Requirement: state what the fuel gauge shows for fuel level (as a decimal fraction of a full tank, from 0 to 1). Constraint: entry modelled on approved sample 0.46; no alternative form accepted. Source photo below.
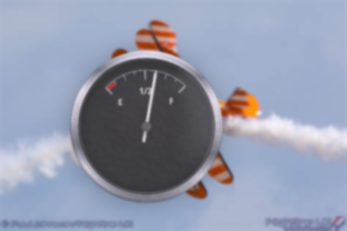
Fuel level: 0.625
